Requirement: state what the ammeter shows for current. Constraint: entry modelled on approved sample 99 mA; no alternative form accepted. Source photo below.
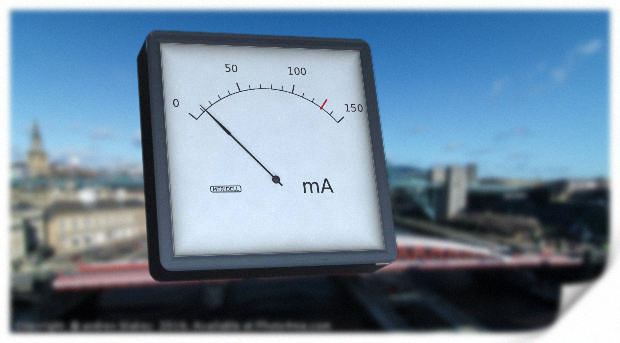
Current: 10 mA
